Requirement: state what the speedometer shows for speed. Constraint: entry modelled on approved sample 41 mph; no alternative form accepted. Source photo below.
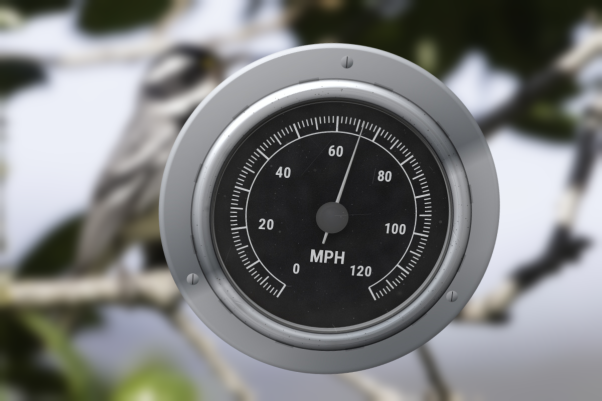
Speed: 66 mph
